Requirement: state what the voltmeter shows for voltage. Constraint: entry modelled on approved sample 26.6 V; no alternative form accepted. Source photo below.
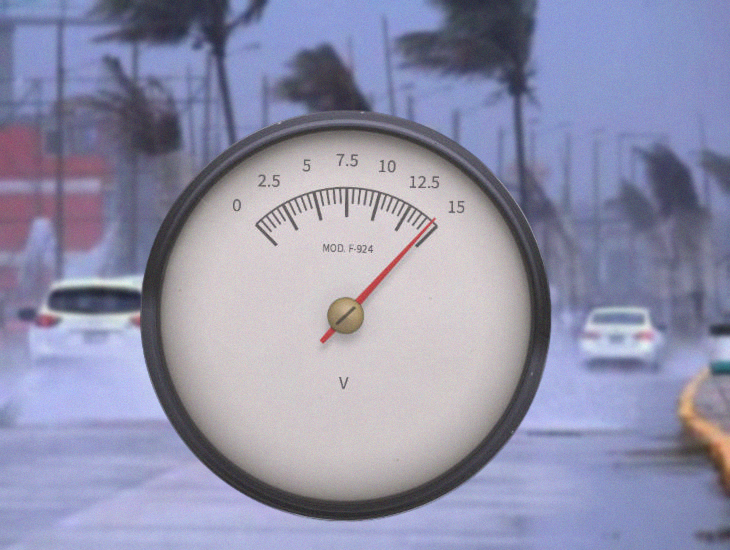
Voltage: 14.5 V
